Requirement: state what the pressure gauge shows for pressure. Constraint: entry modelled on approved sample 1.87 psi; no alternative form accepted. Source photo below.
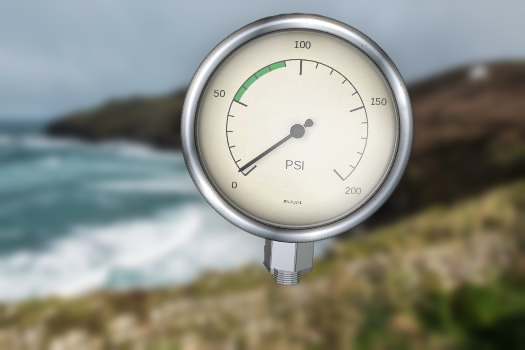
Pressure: 5 psi
